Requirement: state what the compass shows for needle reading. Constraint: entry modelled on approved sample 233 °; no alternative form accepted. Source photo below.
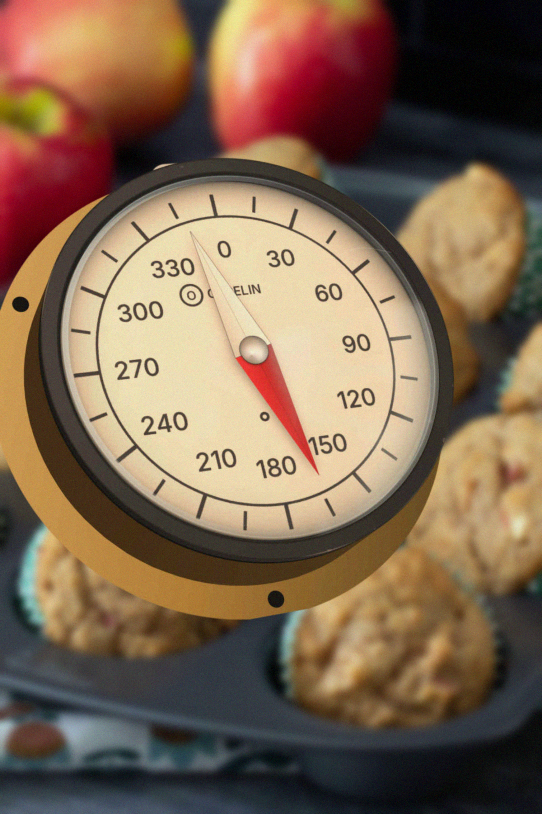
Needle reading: 165 °
